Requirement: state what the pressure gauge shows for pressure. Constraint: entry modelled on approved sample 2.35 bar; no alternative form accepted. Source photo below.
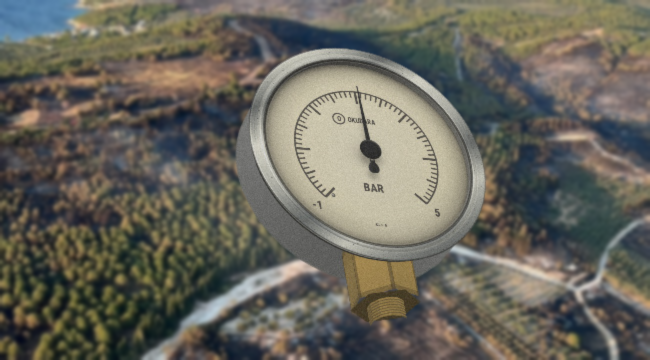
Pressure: 2 bar
